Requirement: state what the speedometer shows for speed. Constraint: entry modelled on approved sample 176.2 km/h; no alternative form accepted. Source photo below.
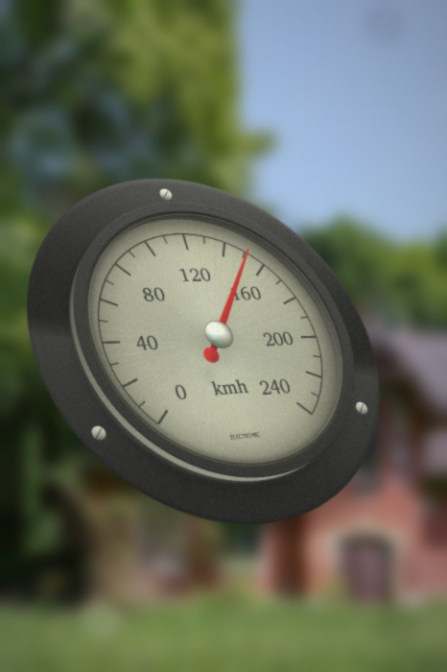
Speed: 150 km/h
